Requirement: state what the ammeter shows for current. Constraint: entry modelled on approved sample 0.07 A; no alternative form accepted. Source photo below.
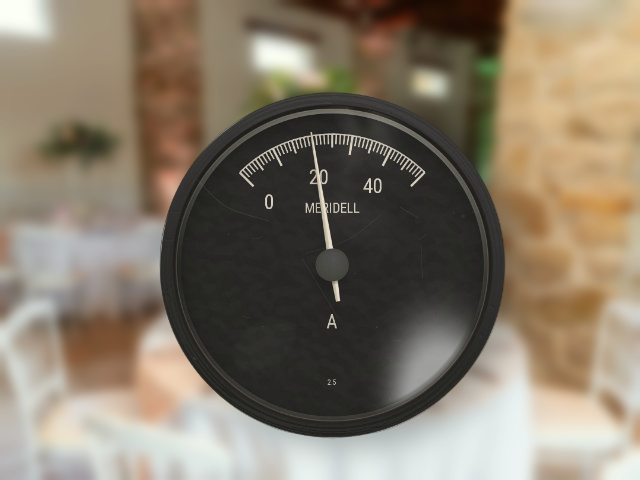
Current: 20 A
